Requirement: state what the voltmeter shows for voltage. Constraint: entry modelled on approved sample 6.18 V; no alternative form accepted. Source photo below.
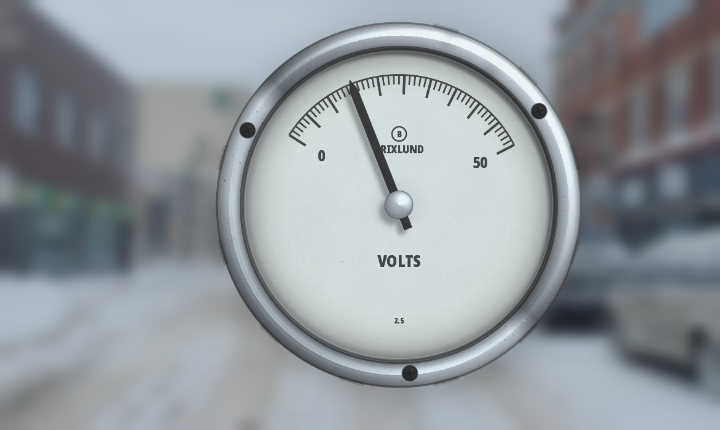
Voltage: 15 V
